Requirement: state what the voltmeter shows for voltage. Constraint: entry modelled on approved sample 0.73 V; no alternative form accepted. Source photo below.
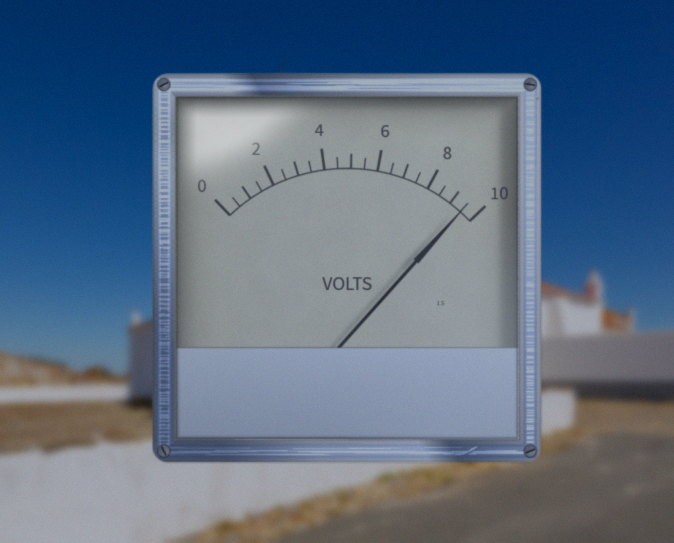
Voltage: 9.5 V
